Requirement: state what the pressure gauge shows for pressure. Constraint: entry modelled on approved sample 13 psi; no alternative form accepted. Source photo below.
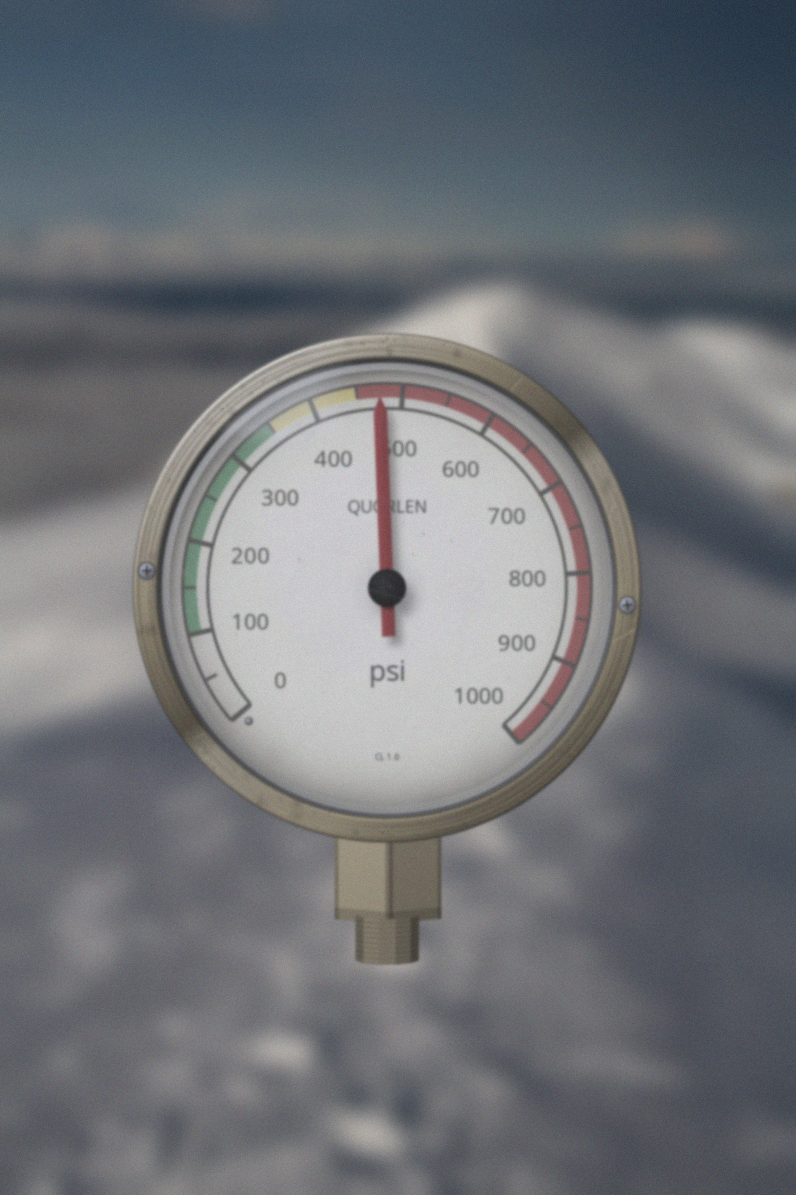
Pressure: 475 psi
